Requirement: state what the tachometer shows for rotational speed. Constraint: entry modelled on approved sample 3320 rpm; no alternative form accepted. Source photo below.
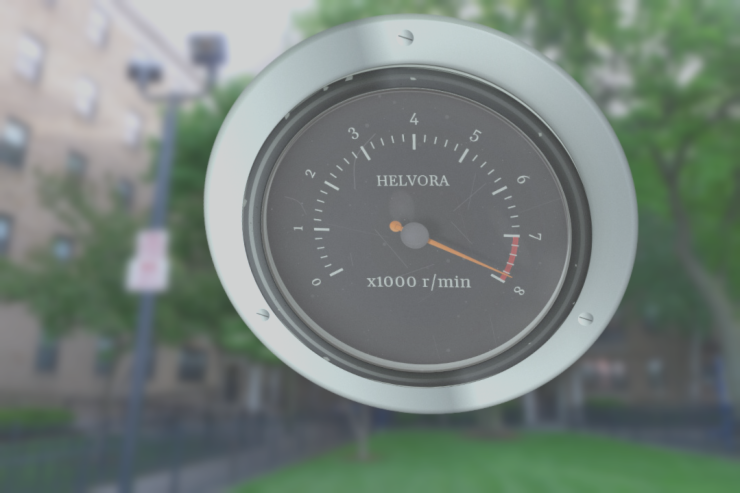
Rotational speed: 7800 rpm
